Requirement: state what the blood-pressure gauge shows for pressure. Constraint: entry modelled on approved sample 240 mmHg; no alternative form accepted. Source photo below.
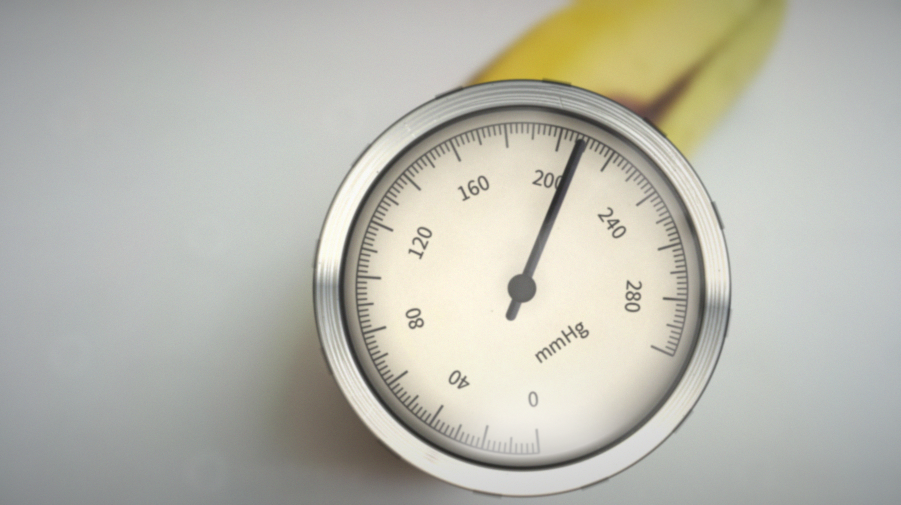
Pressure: 208 mmHg
